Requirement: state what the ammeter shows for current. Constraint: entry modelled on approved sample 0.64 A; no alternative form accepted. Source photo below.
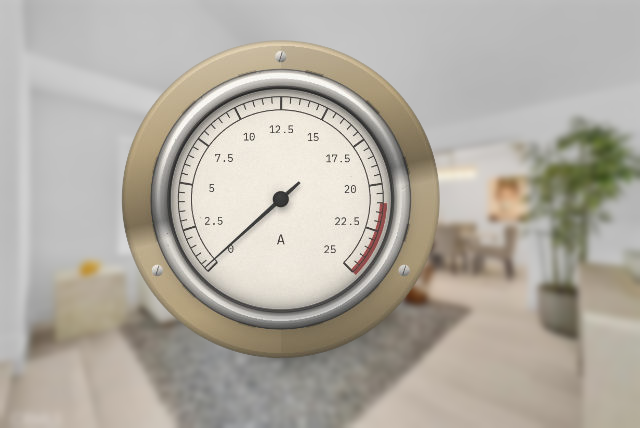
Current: 0.25 A
